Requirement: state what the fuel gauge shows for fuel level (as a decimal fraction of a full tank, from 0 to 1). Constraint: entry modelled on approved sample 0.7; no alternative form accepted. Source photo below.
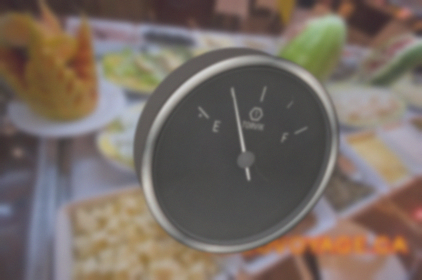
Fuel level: 0.25
